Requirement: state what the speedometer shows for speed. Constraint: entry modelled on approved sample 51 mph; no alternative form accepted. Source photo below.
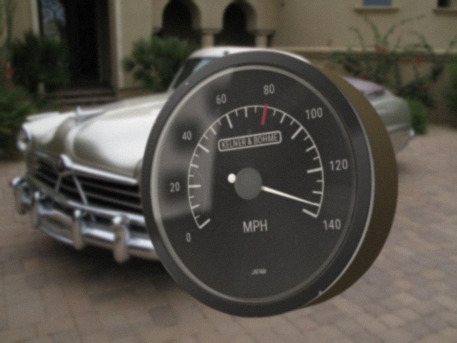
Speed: 135 mph
